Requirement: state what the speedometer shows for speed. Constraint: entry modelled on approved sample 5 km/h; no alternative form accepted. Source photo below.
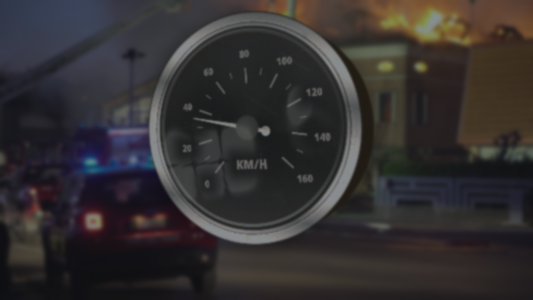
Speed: 35 km/h
